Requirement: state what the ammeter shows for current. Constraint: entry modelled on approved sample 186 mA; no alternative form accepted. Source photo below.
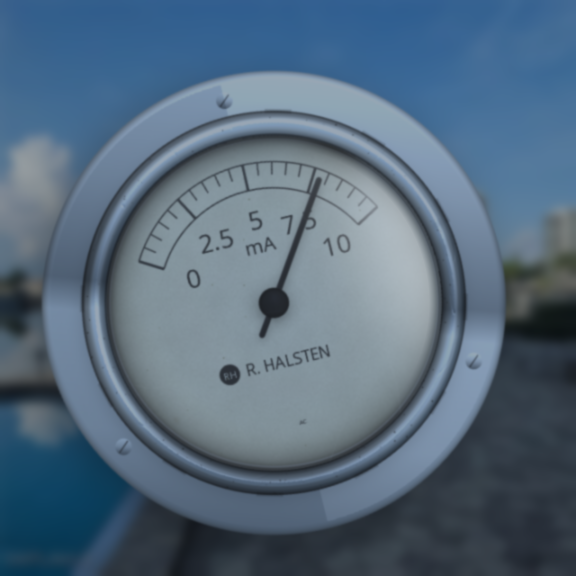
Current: 7.75 mA
